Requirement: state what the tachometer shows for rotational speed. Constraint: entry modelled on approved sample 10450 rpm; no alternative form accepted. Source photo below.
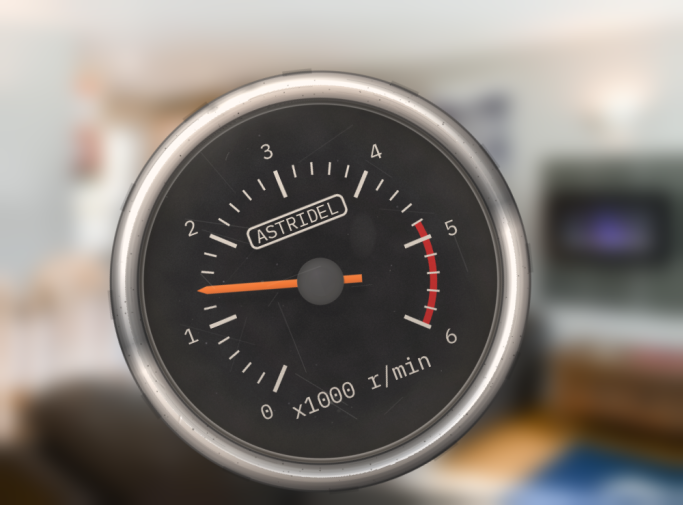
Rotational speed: 1400 rpm
